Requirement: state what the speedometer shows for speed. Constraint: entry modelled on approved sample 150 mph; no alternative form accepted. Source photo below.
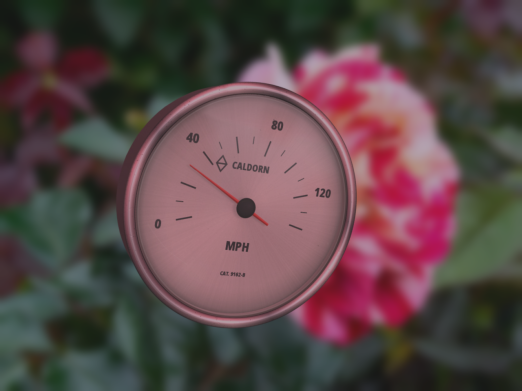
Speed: 30 mph
